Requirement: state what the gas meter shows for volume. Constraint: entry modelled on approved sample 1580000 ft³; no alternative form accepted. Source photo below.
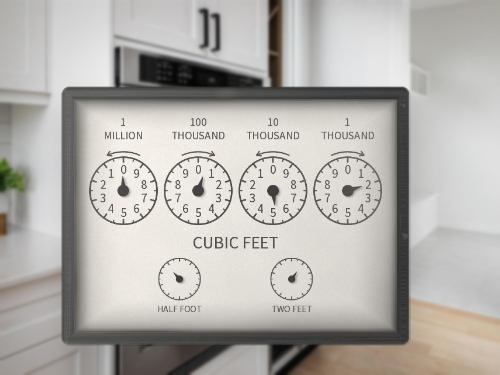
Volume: 5200 ft³
